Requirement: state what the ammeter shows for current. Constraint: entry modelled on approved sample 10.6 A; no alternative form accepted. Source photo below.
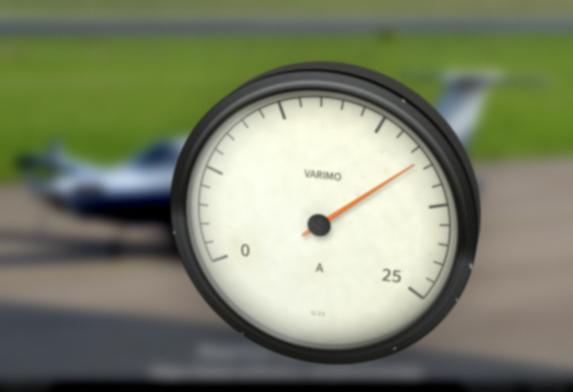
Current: 17.5 A
